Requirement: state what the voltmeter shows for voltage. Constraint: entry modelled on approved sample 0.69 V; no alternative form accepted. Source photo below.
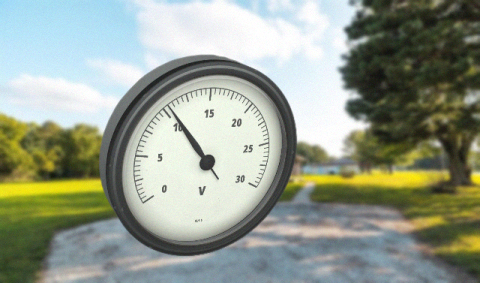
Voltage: 10.5 V
